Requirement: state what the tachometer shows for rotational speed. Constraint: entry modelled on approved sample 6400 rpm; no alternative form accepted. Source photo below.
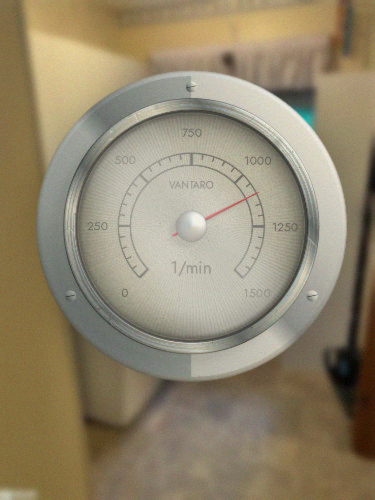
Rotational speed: 1100 rpm
